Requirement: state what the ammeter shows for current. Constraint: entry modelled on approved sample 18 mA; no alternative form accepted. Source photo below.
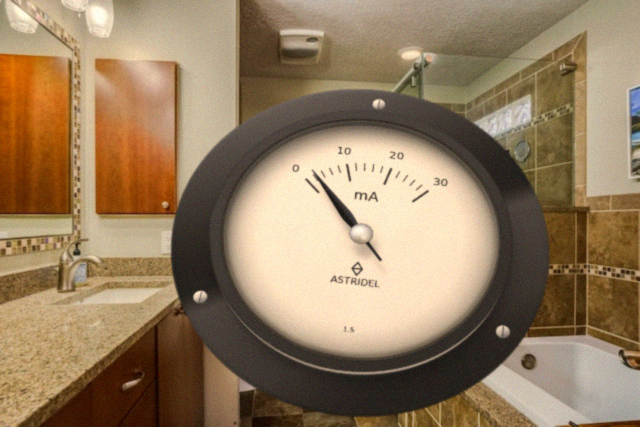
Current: 2 mA
